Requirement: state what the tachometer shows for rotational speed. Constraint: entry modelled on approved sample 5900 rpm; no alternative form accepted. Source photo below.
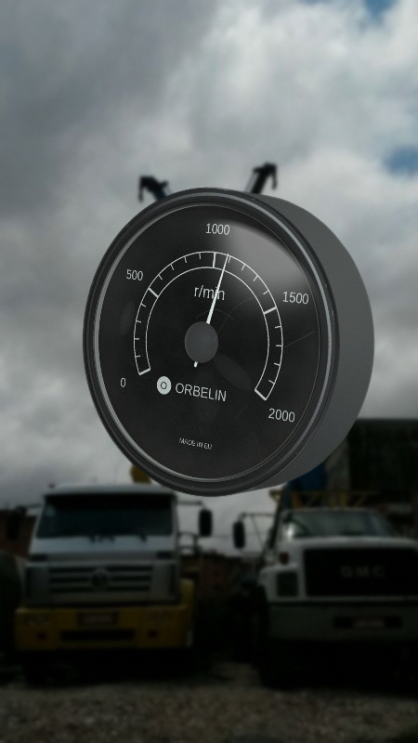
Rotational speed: 1100 rpm
